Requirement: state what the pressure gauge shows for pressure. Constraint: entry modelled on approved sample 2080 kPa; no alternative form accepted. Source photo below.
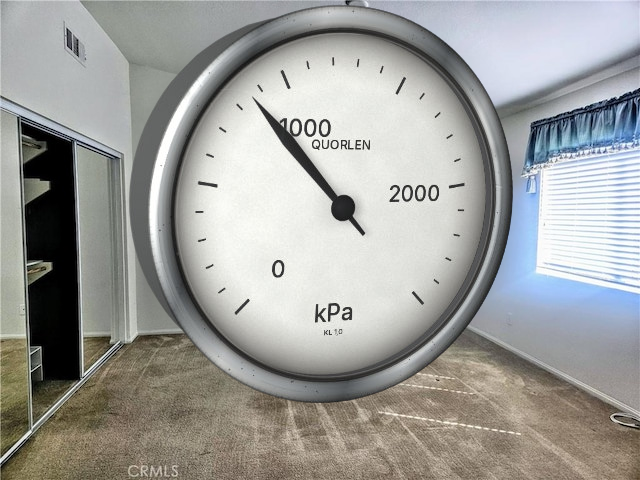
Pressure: 850 kPa
